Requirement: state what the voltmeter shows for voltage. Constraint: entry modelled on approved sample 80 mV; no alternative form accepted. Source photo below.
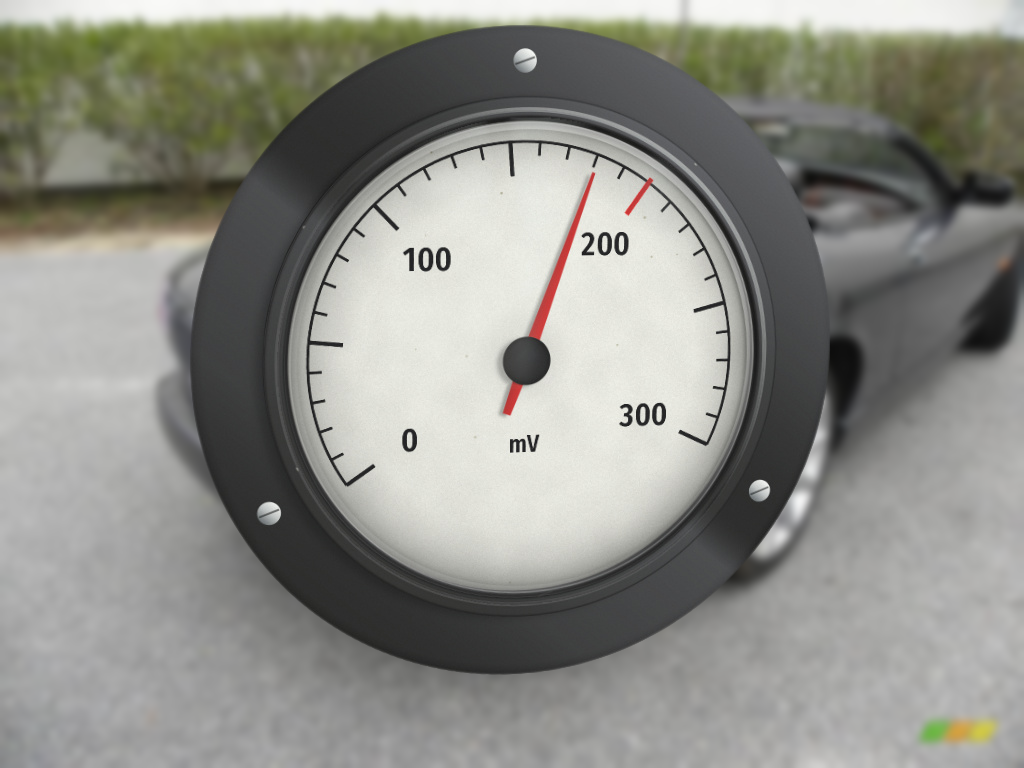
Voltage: 180 mV
